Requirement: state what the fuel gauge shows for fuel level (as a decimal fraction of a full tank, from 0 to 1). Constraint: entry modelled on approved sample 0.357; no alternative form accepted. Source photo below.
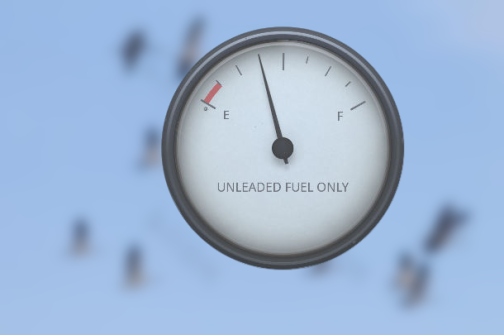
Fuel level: 0.375
